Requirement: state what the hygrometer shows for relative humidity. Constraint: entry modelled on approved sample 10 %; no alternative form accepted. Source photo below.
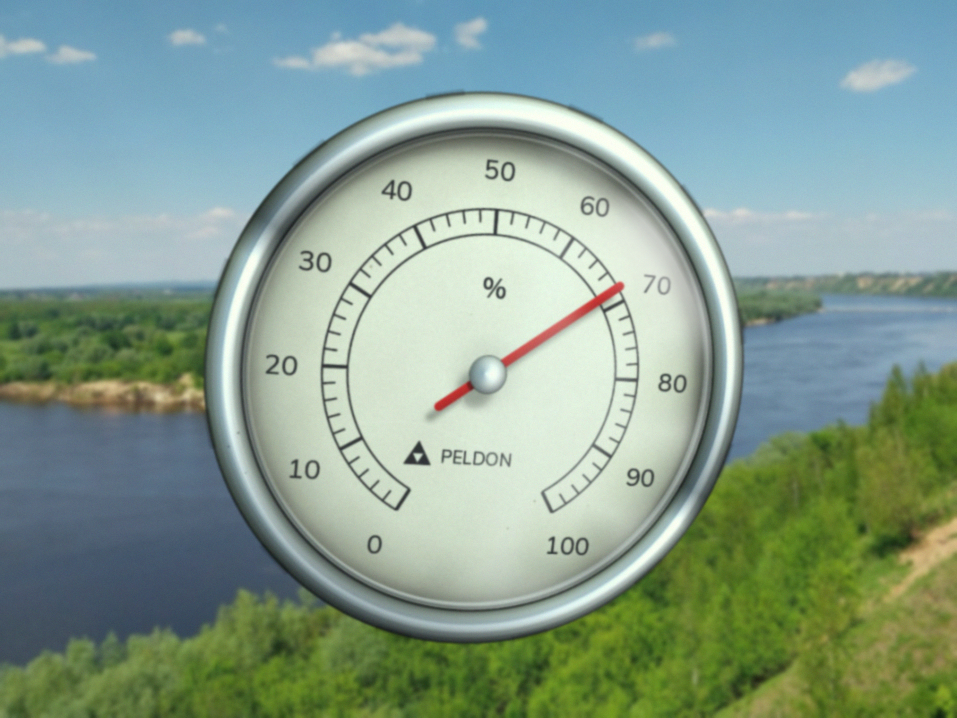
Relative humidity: 68 %
